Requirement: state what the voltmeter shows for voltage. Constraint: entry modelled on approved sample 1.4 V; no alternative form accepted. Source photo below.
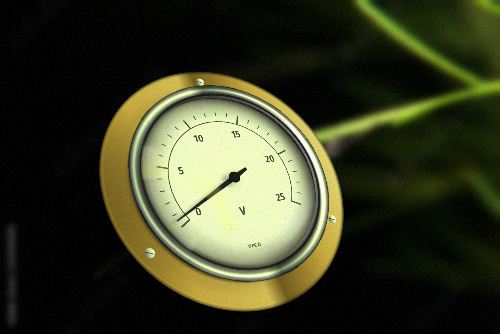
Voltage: 0.5 V
